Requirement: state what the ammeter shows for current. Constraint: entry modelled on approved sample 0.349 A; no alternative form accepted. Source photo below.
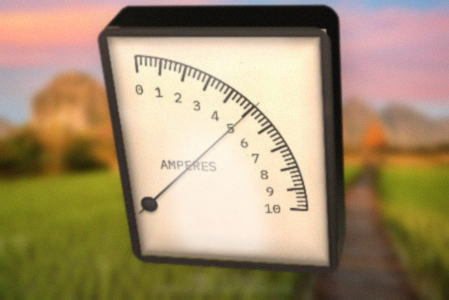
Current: 5 A
